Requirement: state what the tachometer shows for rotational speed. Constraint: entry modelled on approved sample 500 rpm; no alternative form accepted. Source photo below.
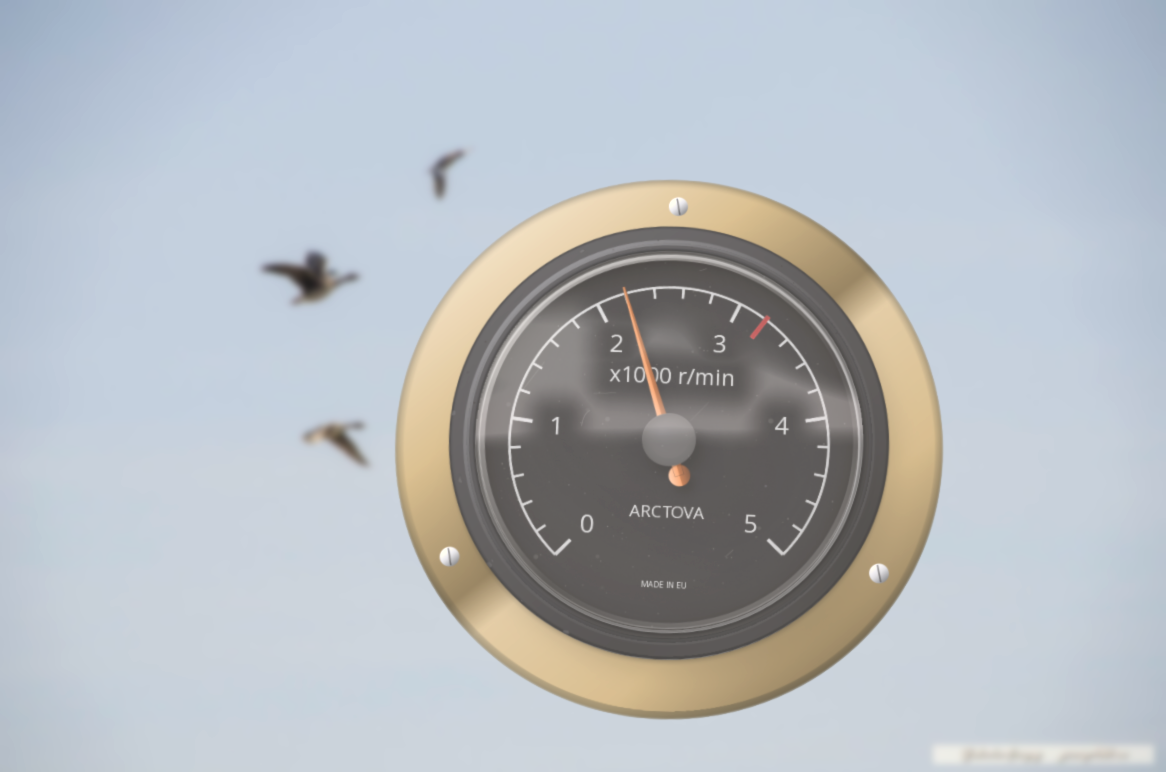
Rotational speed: 2200 rpm
